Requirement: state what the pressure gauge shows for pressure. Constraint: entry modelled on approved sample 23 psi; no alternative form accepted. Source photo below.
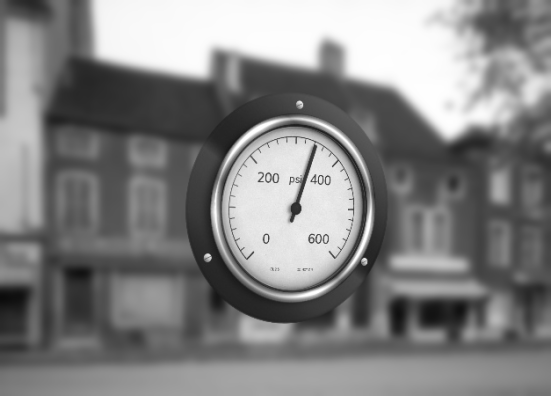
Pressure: 340 psi
